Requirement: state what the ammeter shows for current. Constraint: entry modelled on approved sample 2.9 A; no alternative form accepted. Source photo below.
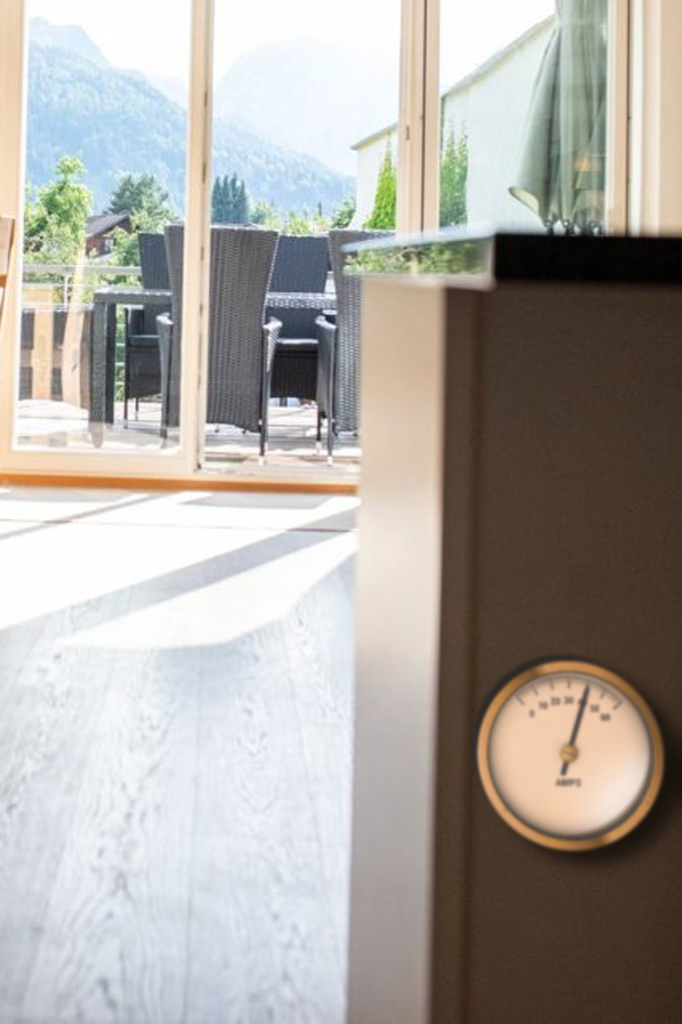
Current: 40 A
